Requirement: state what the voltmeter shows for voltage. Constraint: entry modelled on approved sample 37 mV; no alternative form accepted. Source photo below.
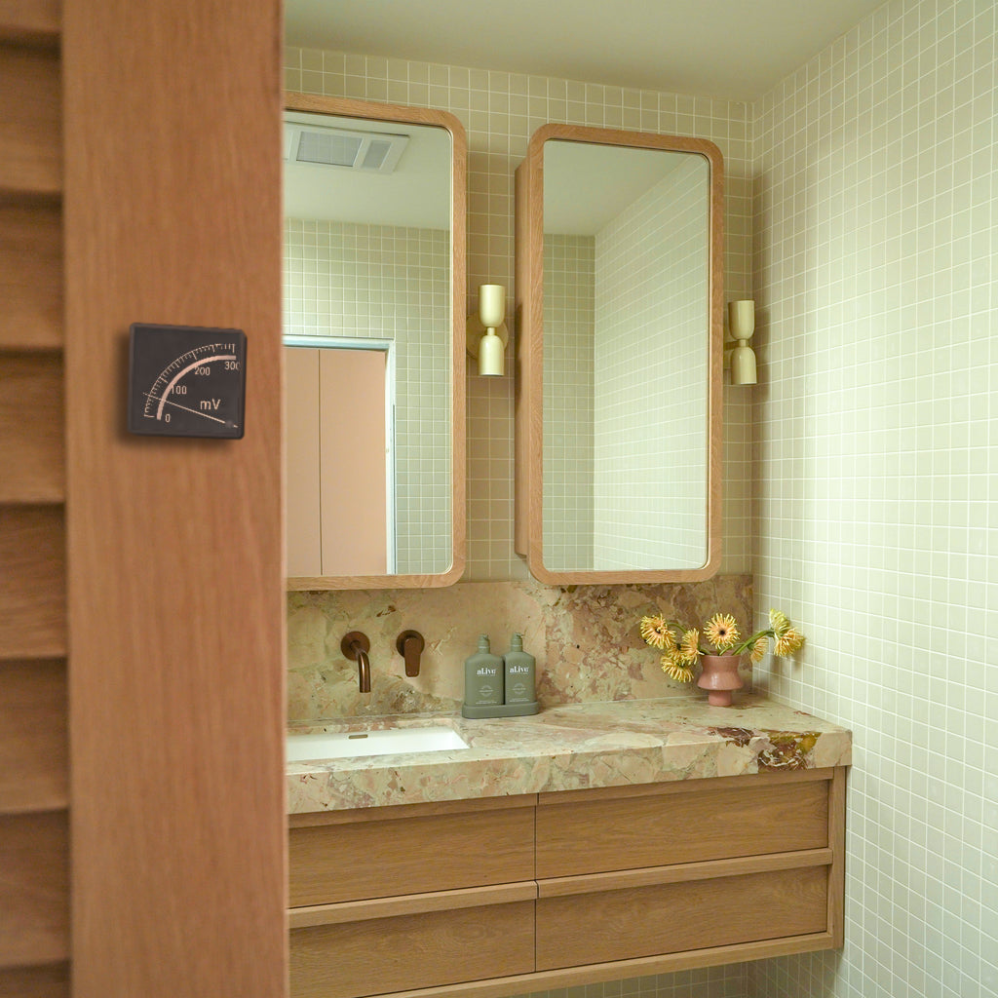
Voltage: 50 mV
